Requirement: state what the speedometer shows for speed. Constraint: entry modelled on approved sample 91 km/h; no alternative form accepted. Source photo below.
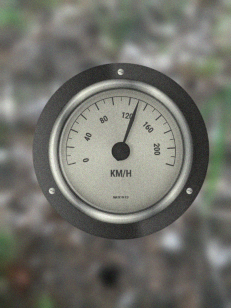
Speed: 130 km/h
